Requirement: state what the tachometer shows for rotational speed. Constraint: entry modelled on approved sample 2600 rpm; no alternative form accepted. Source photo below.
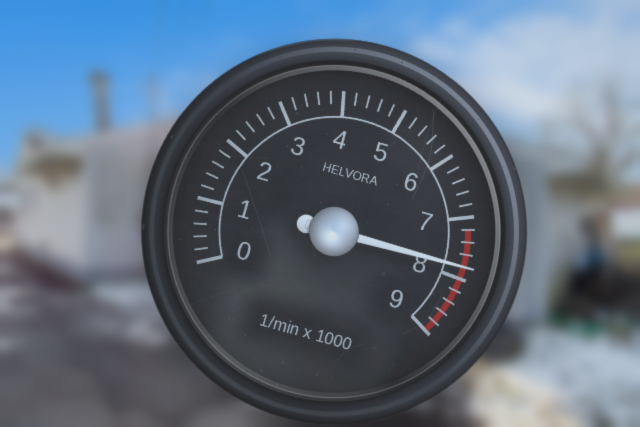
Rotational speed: 7800 rpm
